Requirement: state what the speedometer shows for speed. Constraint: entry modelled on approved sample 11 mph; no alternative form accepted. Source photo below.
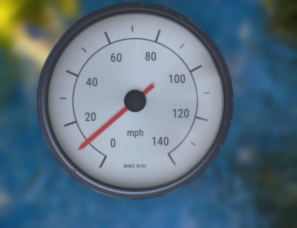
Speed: 10 mph
